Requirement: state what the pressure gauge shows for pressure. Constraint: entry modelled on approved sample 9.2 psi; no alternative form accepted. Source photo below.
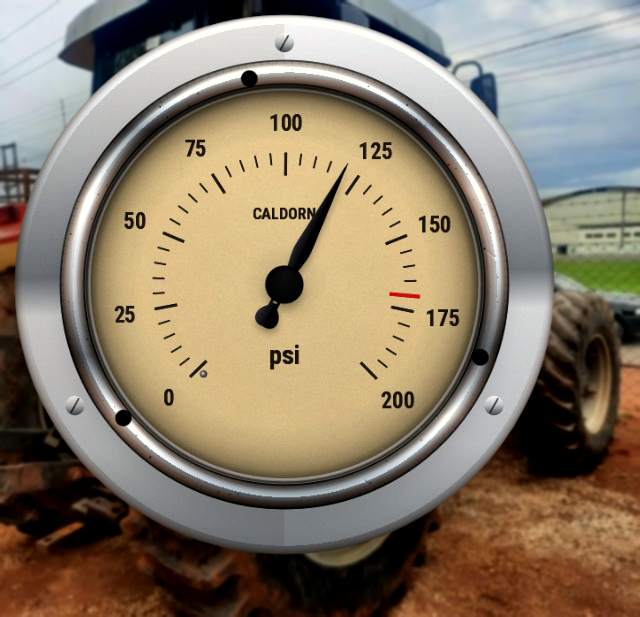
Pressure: 120 psi
